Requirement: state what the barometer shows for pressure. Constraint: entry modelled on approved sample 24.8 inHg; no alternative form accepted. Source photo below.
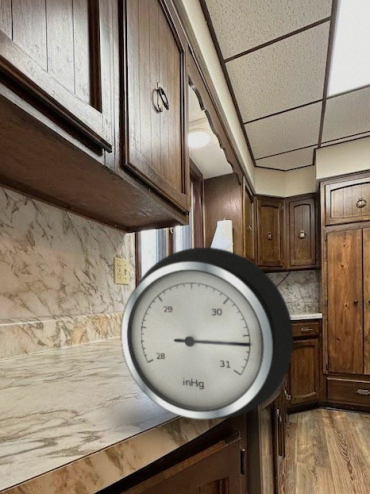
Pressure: 30.6 inHg
